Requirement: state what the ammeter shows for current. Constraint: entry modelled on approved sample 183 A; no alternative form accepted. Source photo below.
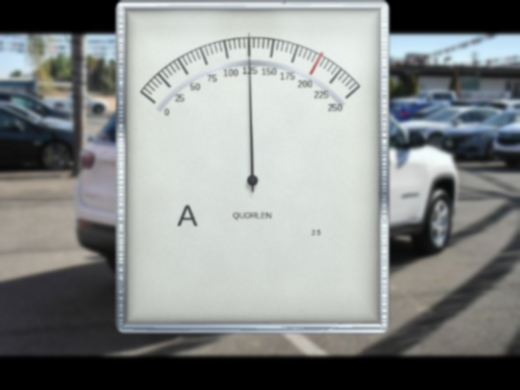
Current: 125 A
